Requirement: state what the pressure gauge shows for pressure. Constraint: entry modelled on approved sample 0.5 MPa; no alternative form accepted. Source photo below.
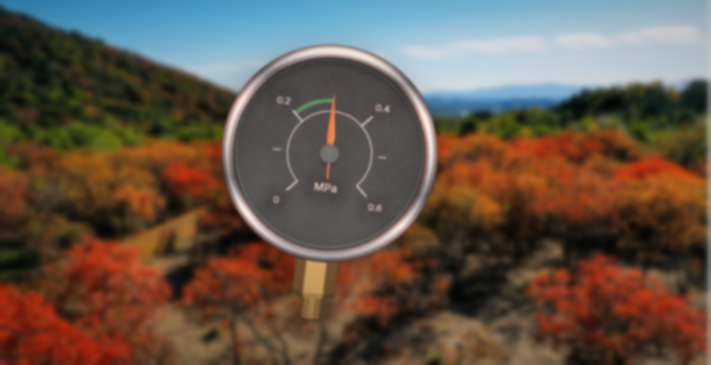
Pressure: 0.3 MPa
